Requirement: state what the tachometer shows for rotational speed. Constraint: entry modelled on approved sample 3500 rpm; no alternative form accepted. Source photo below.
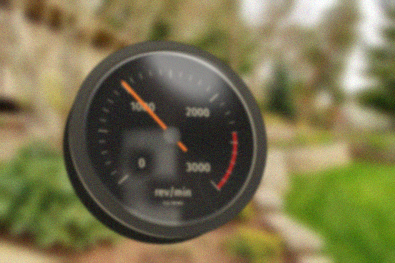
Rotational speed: 1000 rpm
